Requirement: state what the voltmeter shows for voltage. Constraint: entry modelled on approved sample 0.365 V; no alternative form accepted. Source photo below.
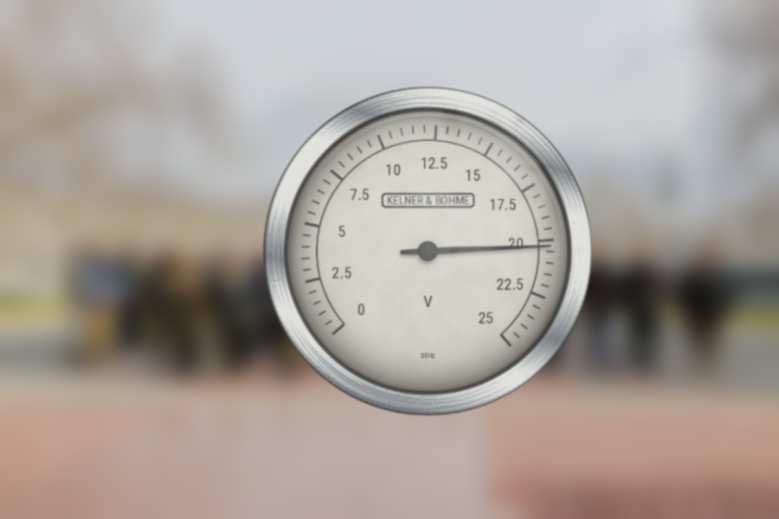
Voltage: 20.25 V
